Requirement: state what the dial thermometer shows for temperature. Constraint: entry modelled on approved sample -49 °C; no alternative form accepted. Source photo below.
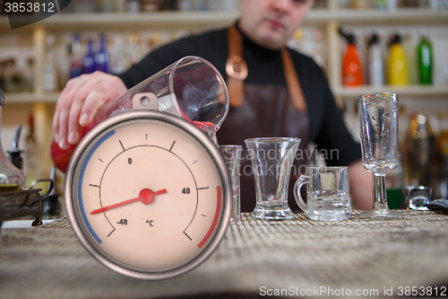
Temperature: -30 °C
